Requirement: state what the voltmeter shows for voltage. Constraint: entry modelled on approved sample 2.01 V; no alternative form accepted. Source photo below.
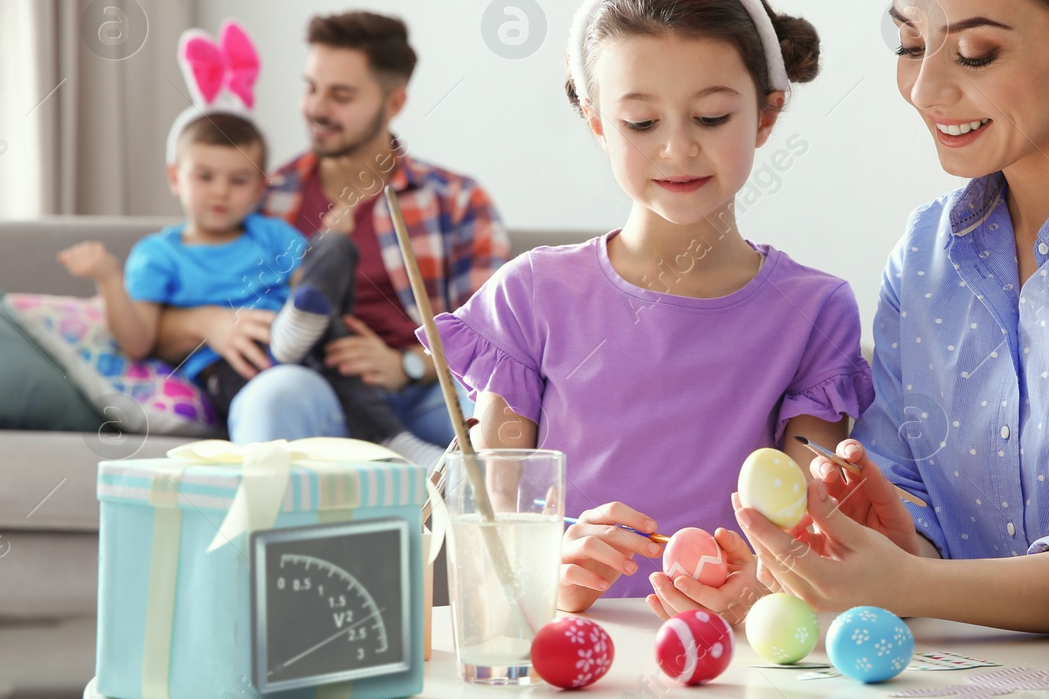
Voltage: 2.25 V
